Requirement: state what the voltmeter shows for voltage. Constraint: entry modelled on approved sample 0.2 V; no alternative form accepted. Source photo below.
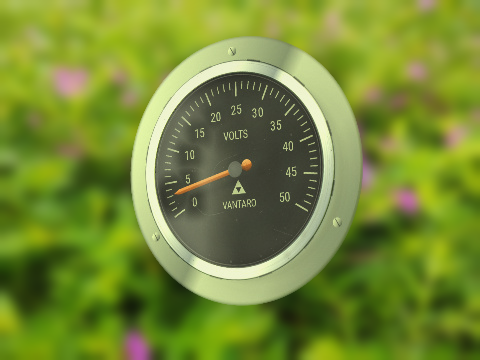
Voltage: 3 V
